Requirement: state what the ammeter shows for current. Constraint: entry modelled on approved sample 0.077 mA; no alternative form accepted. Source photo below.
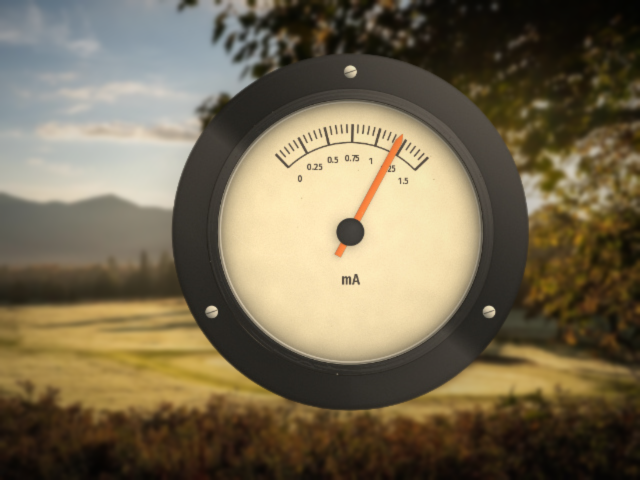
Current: 1.2 mA
